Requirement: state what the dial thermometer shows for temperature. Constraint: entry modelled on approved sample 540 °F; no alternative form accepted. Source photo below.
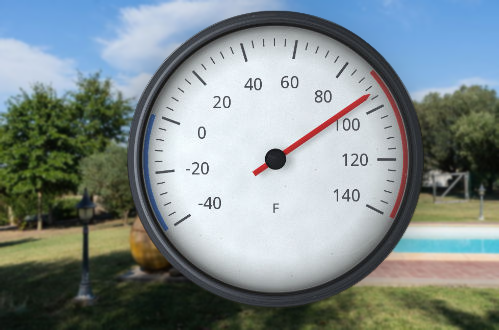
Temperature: 94 °F
